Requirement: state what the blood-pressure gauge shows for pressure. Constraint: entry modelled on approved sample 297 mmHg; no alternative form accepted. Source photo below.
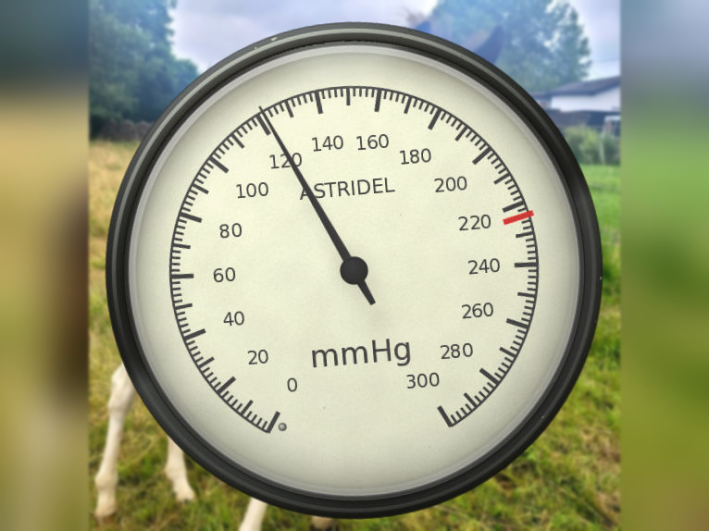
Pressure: 122 mmHg
